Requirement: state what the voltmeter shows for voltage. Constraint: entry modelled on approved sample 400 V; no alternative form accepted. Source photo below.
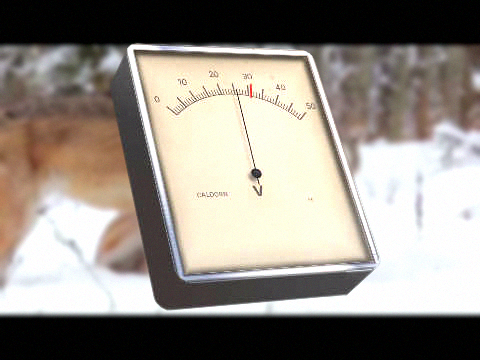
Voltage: 25 V
